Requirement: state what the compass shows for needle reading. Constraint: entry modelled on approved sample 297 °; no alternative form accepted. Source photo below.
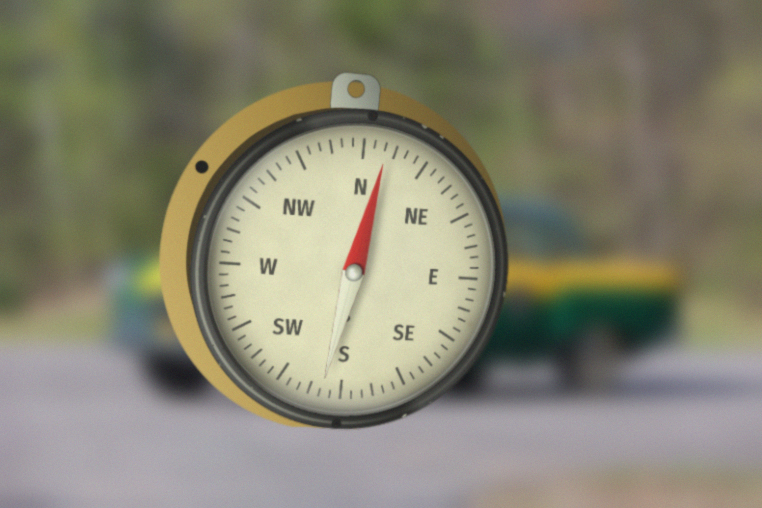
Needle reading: 10 °
